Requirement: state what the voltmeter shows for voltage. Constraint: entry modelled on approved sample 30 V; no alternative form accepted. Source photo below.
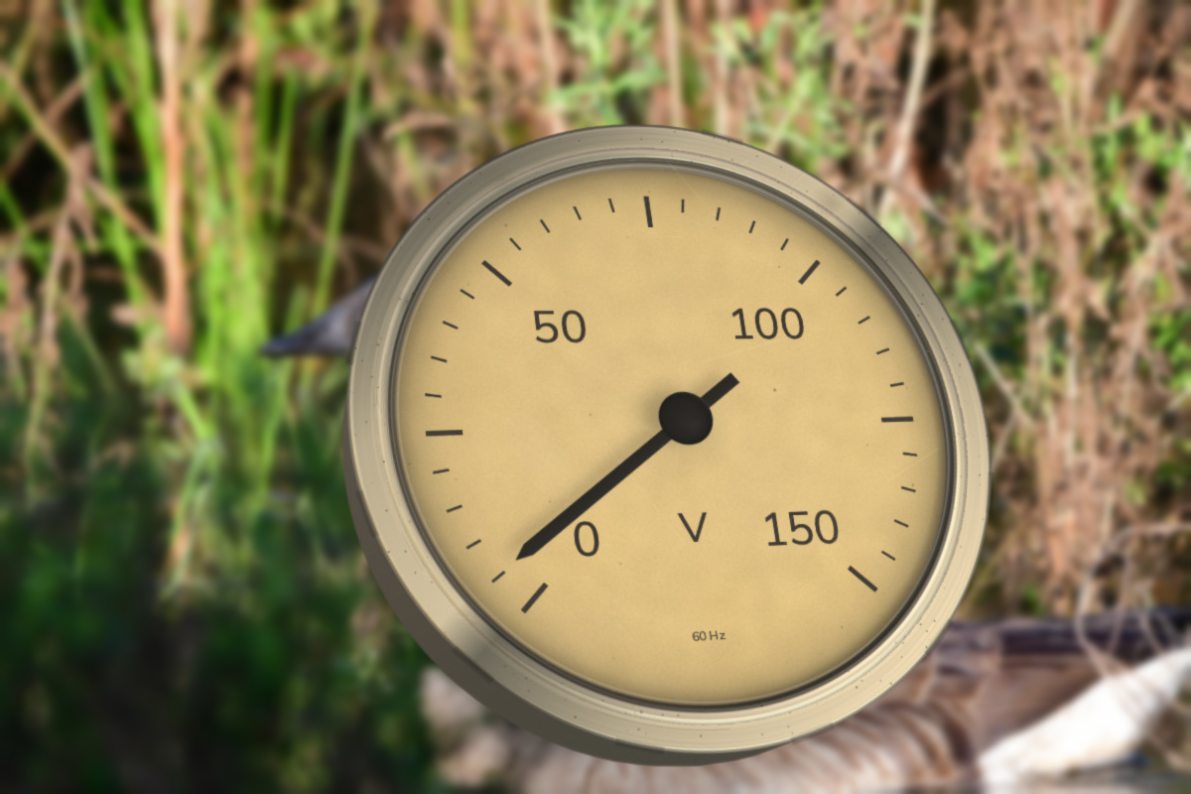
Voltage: 5 V
